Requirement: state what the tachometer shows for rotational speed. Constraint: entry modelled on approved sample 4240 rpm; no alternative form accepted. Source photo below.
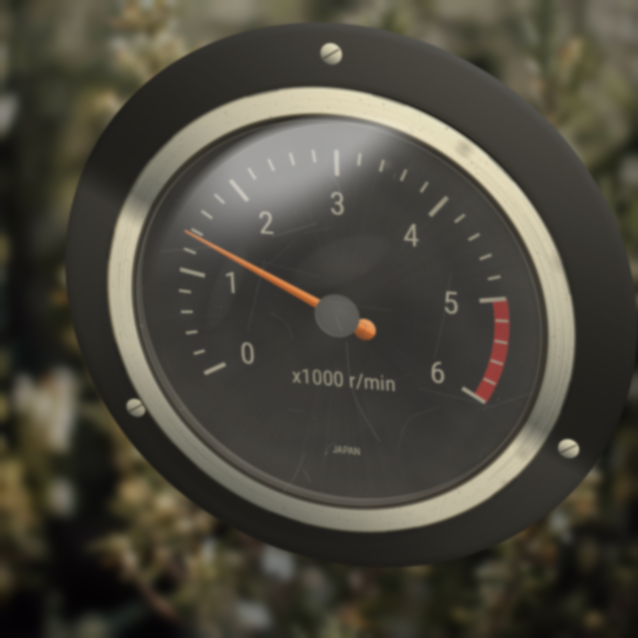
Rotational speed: 1400 rpm
